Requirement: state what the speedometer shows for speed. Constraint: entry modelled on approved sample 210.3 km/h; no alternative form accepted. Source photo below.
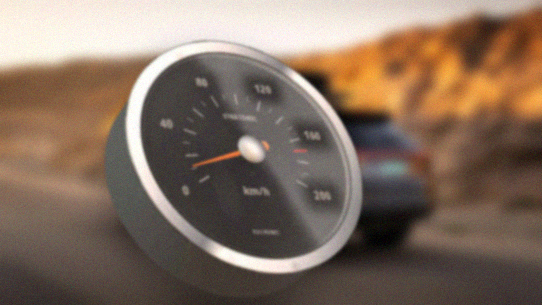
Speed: 10 km/h
